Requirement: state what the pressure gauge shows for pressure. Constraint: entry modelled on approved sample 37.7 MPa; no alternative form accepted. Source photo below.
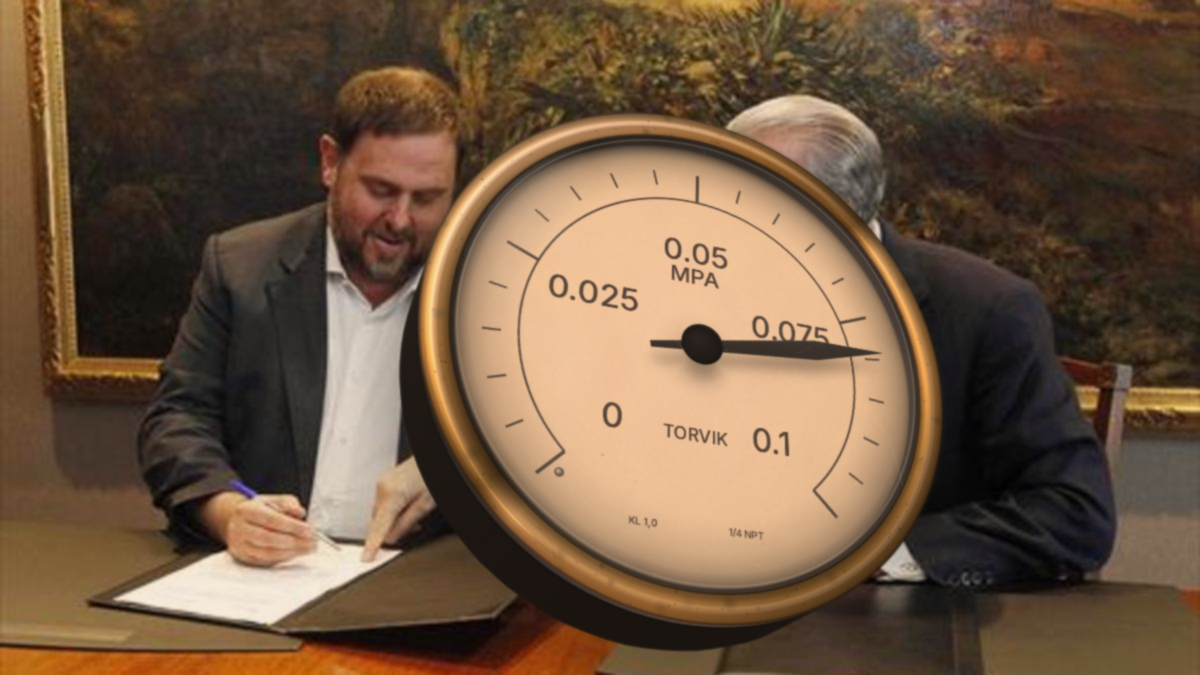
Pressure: 0.08 MPa
